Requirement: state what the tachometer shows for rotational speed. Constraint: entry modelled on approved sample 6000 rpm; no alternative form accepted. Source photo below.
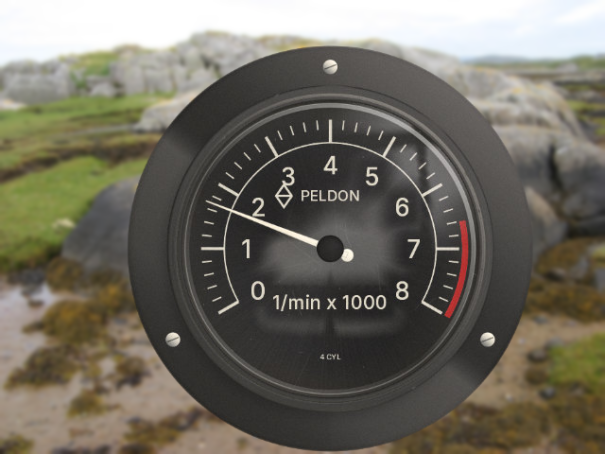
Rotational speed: 1700 rpm
